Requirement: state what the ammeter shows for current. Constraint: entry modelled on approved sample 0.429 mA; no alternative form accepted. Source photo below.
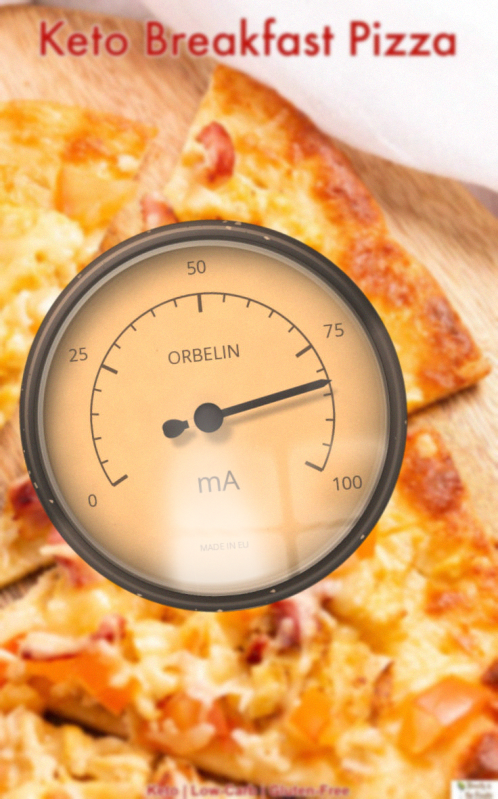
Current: 82.5 mA
